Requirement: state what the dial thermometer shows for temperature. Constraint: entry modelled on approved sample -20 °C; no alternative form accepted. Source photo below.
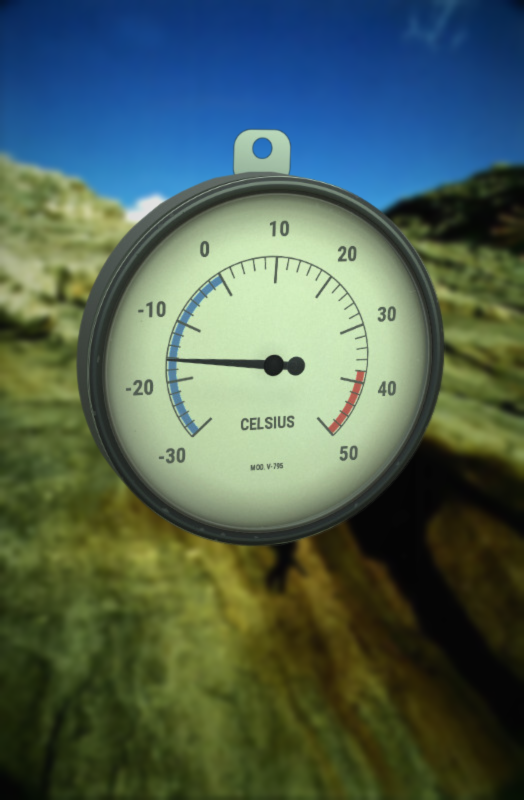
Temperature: -16 °C
